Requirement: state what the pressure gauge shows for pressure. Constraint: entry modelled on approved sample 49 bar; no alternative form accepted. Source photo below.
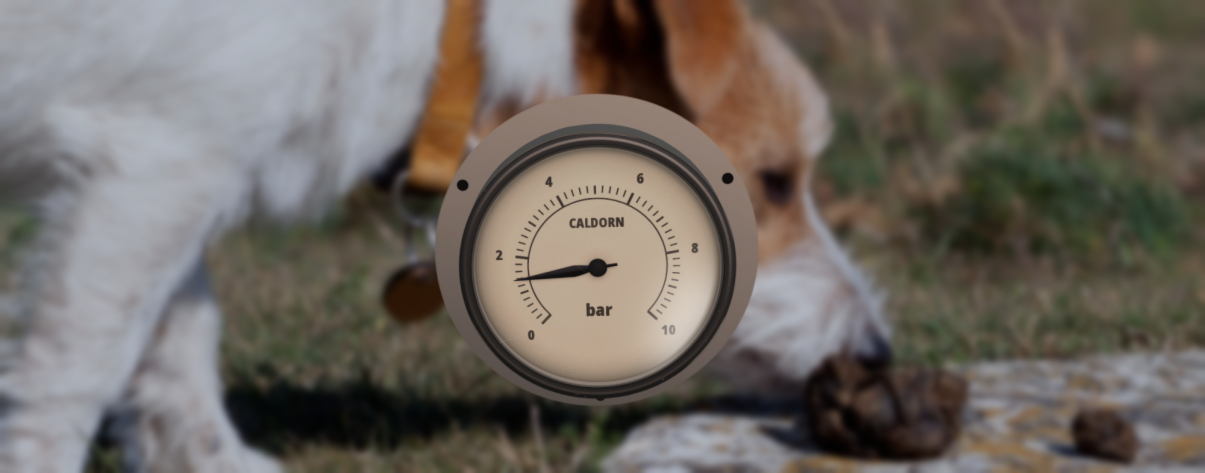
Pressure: 1.4 bar
